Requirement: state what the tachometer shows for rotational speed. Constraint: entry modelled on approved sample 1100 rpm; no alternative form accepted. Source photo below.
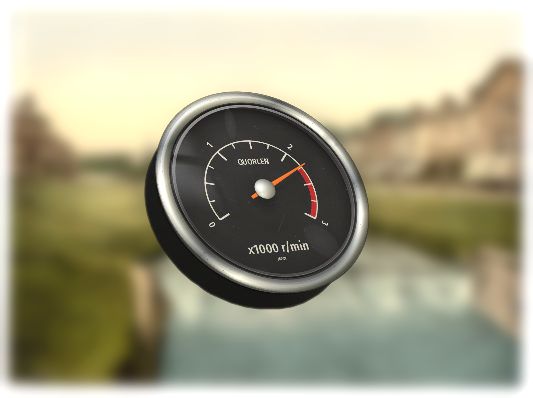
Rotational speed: 2250 rpm
